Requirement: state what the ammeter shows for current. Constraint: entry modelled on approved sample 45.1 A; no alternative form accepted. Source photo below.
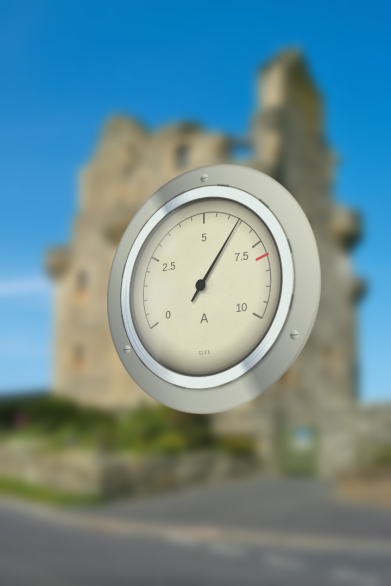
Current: 6.5 A
